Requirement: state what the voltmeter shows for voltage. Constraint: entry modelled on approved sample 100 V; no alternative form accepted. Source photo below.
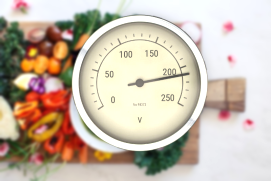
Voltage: 210 V
